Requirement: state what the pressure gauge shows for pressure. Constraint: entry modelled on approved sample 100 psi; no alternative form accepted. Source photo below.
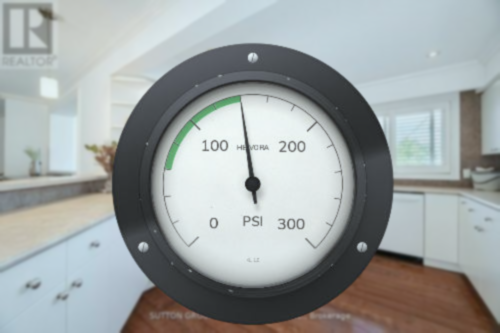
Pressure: 140 psi
